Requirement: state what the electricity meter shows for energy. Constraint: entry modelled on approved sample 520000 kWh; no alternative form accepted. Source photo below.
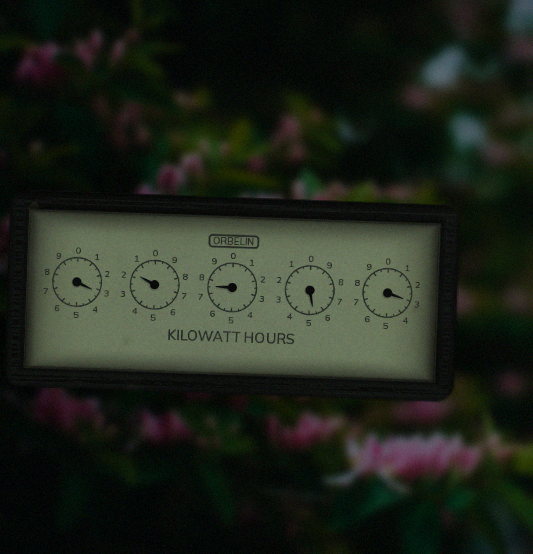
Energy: 31753 kWh
